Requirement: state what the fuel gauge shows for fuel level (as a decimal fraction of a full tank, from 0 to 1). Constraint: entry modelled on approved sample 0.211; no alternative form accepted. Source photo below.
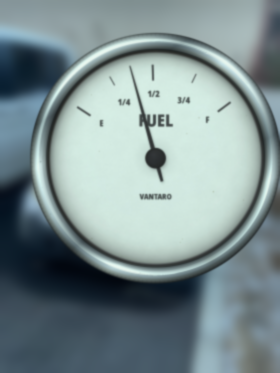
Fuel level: 0.375
